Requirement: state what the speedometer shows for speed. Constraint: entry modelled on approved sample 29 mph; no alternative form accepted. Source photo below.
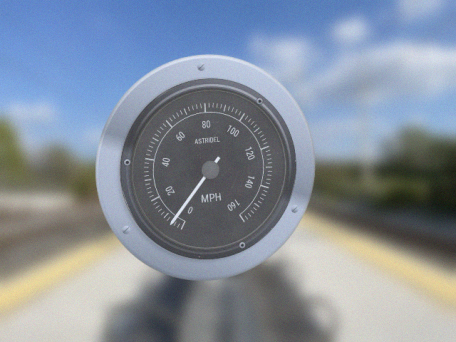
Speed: 6 mph
